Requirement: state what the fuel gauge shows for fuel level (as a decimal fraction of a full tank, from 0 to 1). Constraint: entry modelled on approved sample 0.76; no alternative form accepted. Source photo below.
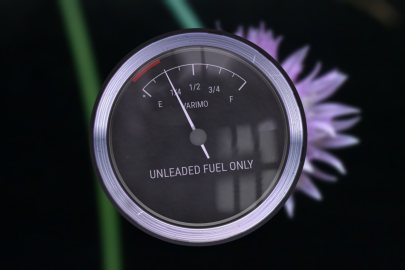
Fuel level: 0.25
